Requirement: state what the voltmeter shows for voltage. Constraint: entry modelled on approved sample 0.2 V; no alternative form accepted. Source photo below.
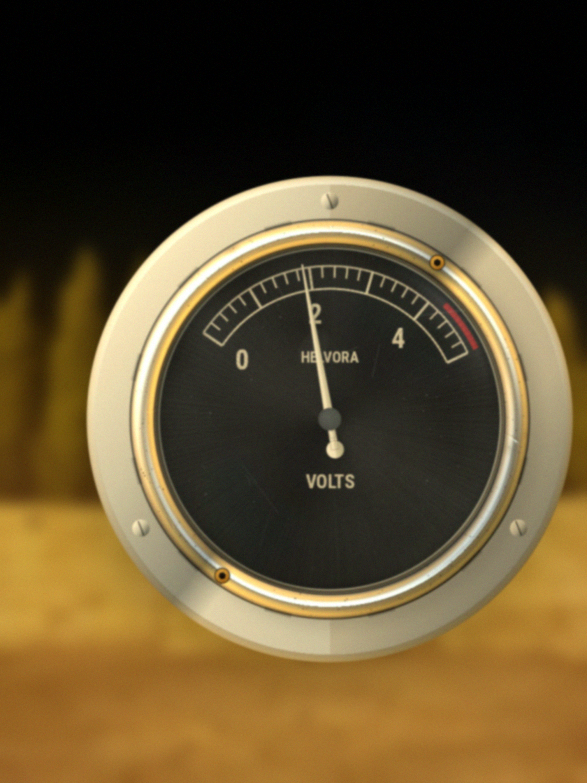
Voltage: 1.9 V
